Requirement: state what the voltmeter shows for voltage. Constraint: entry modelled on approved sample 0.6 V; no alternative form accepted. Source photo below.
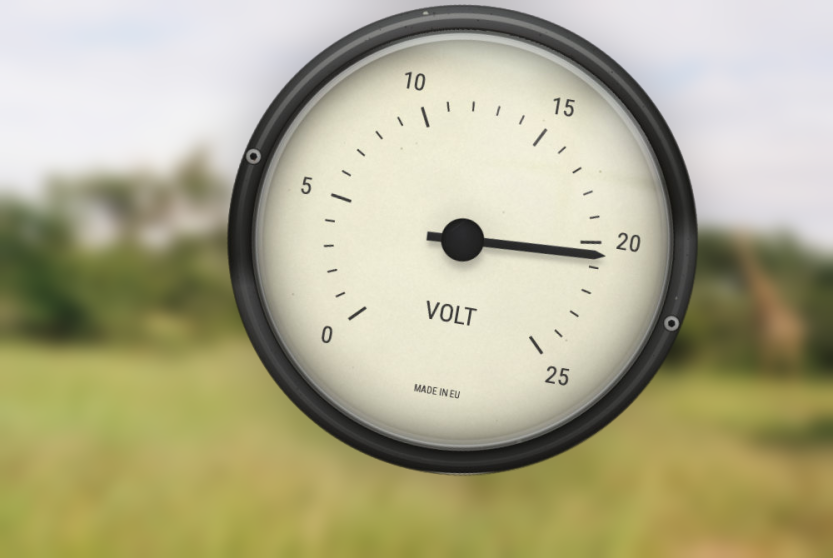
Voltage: 20.5 V
